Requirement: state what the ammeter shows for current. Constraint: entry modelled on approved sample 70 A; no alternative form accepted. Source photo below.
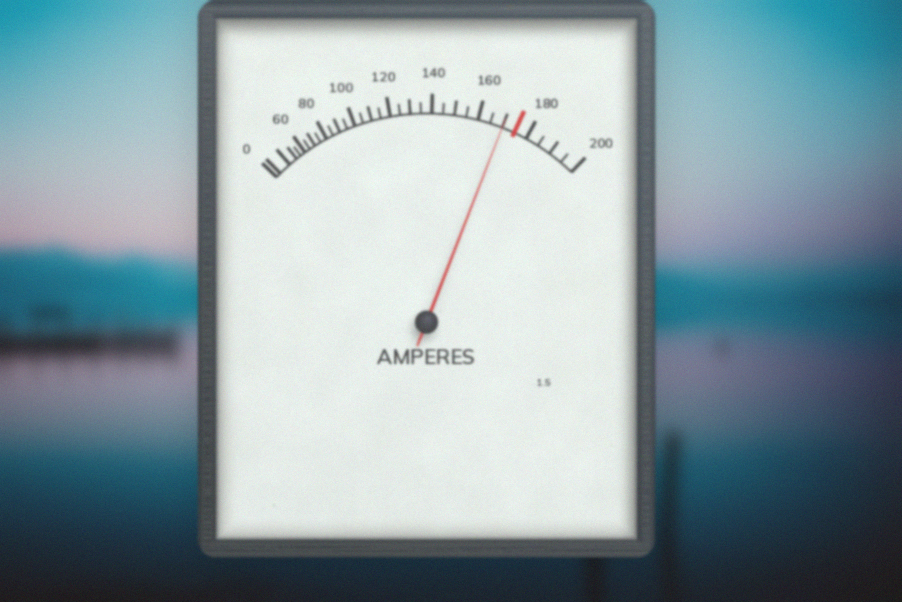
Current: 170 A
